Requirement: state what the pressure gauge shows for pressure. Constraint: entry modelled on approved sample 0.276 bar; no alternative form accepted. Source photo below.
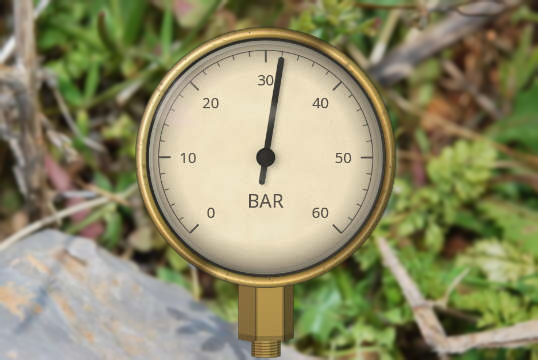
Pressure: 32 bar
